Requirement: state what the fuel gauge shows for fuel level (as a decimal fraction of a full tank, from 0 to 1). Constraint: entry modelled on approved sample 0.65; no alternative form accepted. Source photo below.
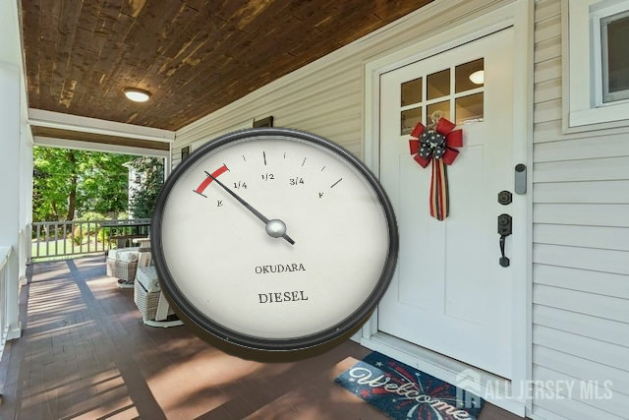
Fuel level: 0.125
